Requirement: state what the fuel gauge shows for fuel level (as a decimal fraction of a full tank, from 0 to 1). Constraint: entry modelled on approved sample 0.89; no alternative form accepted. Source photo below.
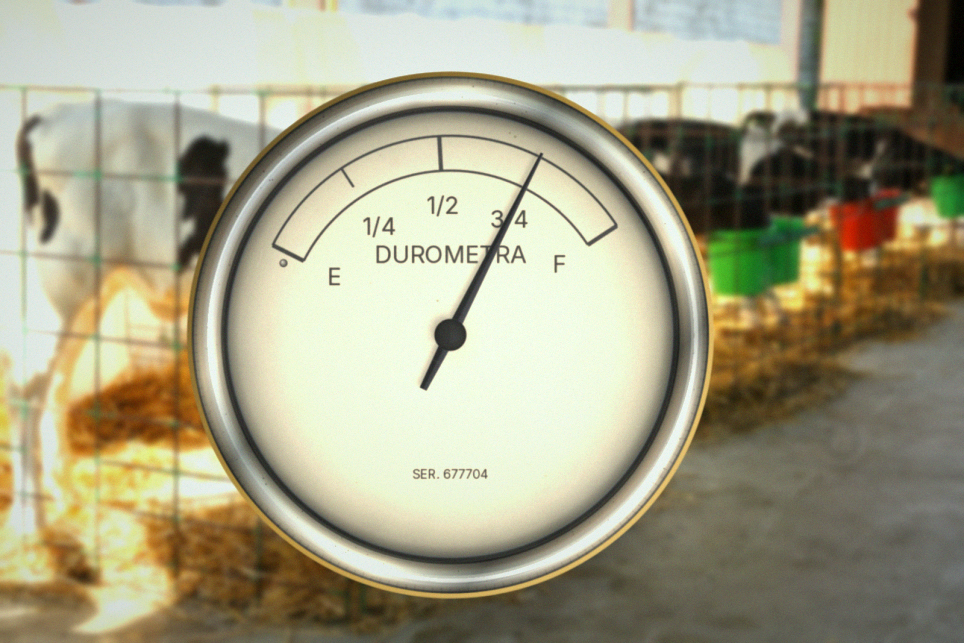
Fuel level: 0.75
